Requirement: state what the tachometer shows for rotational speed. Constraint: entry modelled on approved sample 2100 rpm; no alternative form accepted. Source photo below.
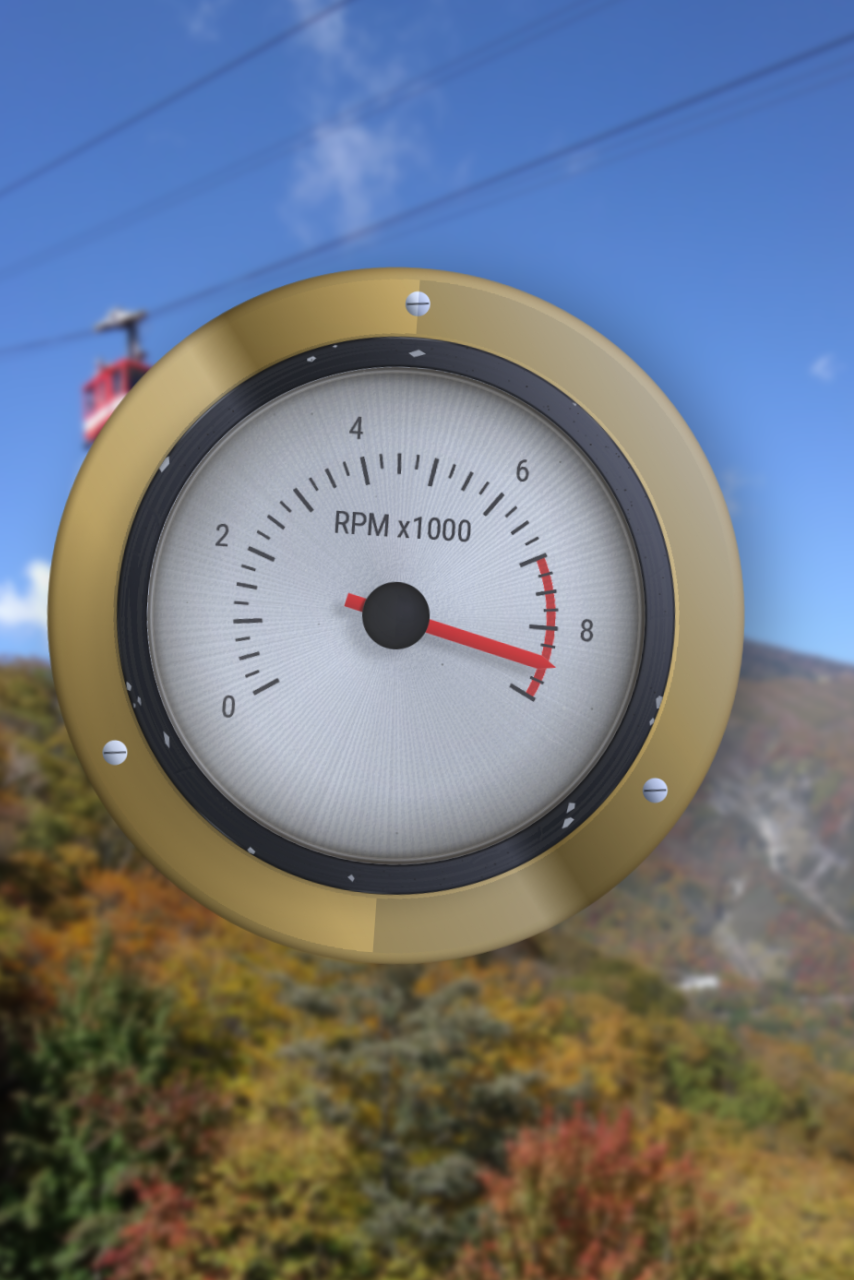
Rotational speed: 8500 rpm
